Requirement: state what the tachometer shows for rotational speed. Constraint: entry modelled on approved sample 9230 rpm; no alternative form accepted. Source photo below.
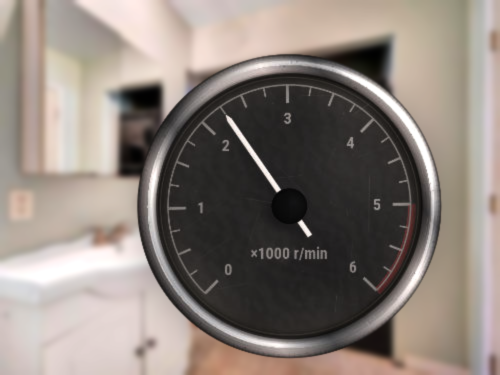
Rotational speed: 2250 rpm
